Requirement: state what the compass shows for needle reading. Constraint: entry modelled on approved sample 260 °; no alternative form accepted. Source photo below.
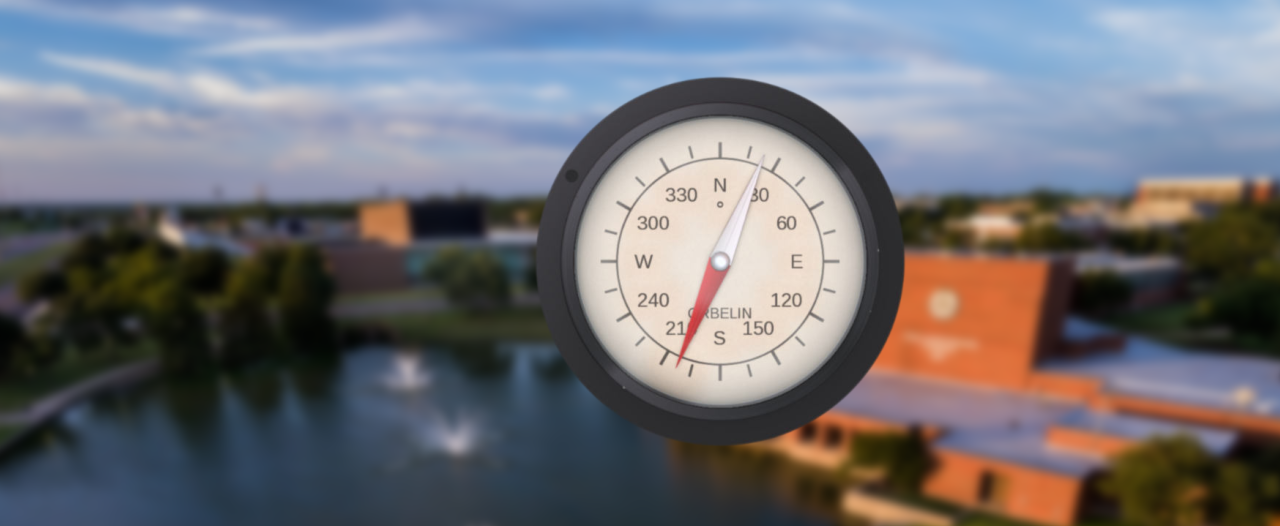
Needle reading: 202.5 °
